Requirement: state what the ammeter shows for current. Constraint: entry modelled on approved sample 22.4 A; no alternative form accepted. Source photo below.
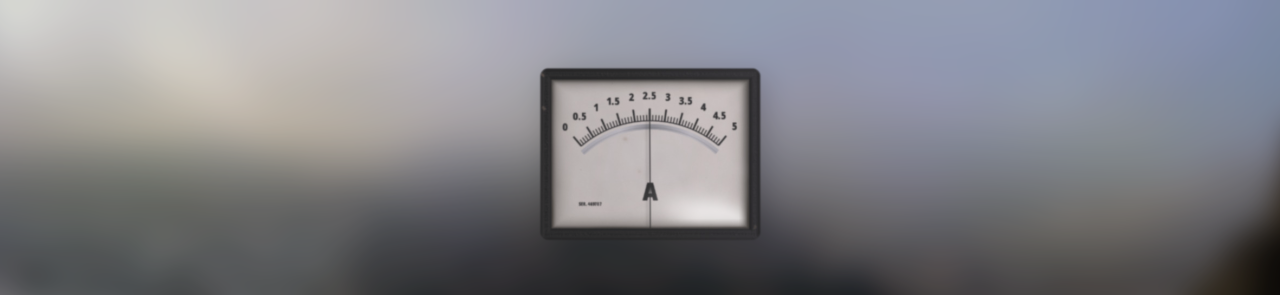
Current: 2.5 A
